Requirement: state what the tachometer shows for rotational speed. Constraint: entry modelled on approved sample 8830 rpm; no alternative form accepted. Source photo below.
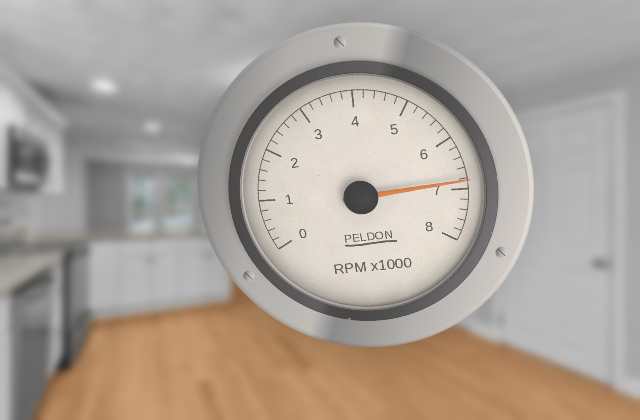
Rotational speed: 6800 rpm
